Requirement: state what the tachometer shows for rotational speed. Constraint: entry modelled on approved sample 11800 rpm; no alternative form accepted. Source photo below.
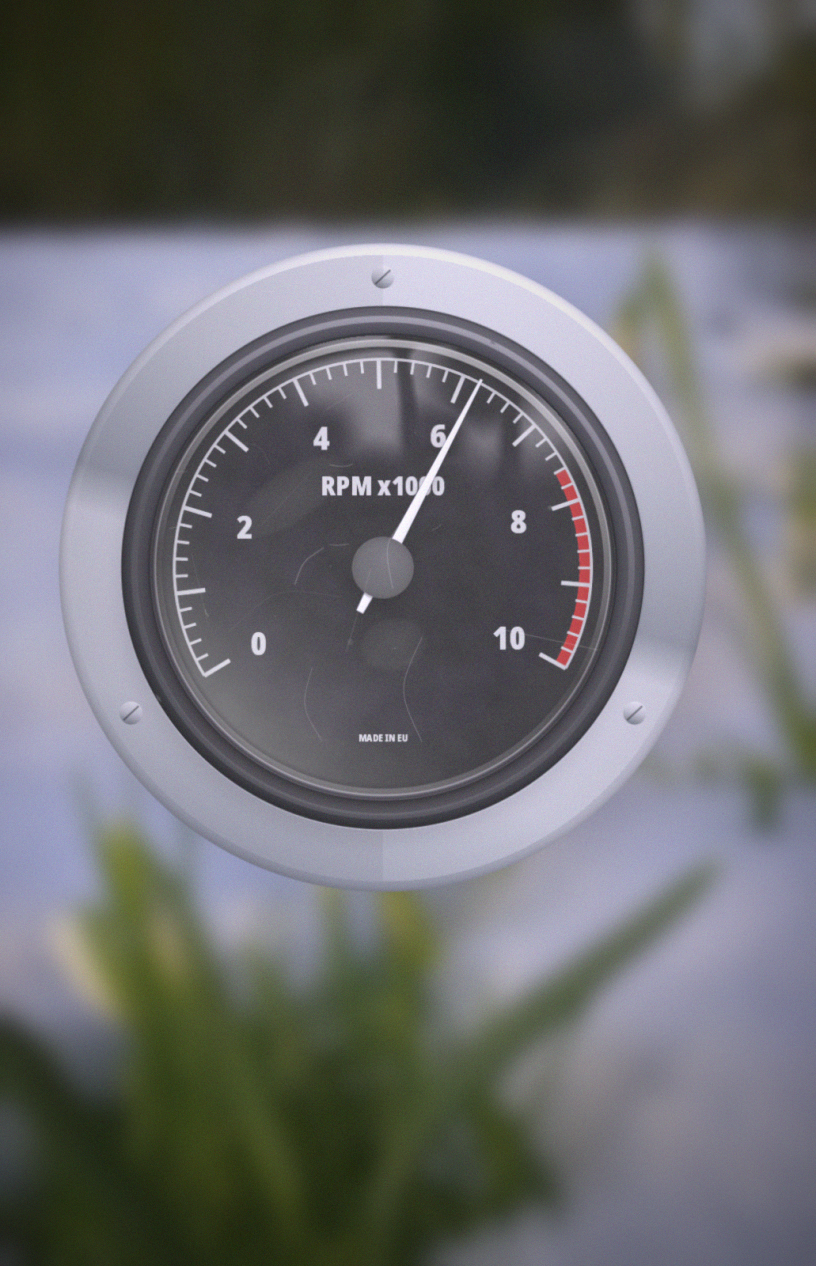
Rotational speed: 6200 rpm
